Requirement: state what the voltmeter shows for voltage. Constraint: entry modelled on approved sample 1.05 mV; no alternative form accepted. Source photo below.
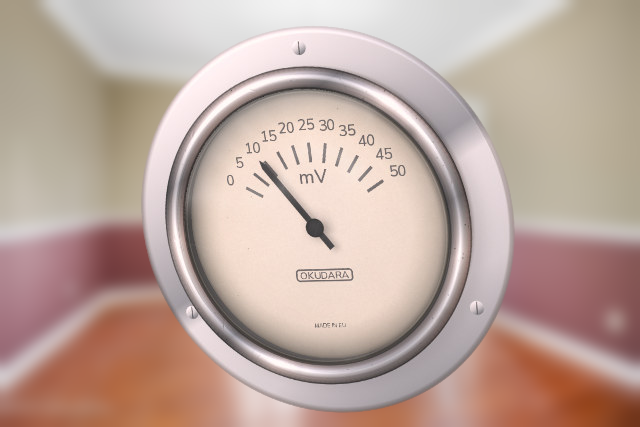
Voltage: 10 mV
